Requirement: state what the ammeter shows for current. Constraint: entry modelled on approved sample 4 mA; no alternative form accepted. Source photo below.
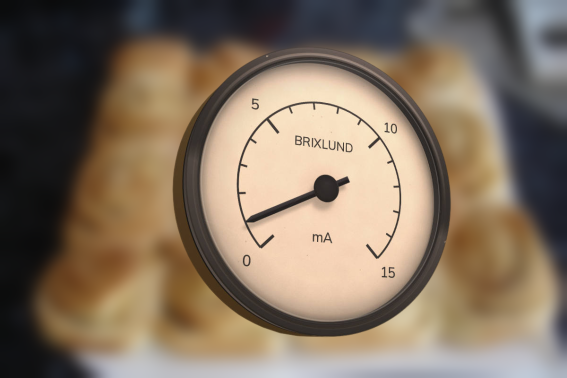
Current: 1 mA
